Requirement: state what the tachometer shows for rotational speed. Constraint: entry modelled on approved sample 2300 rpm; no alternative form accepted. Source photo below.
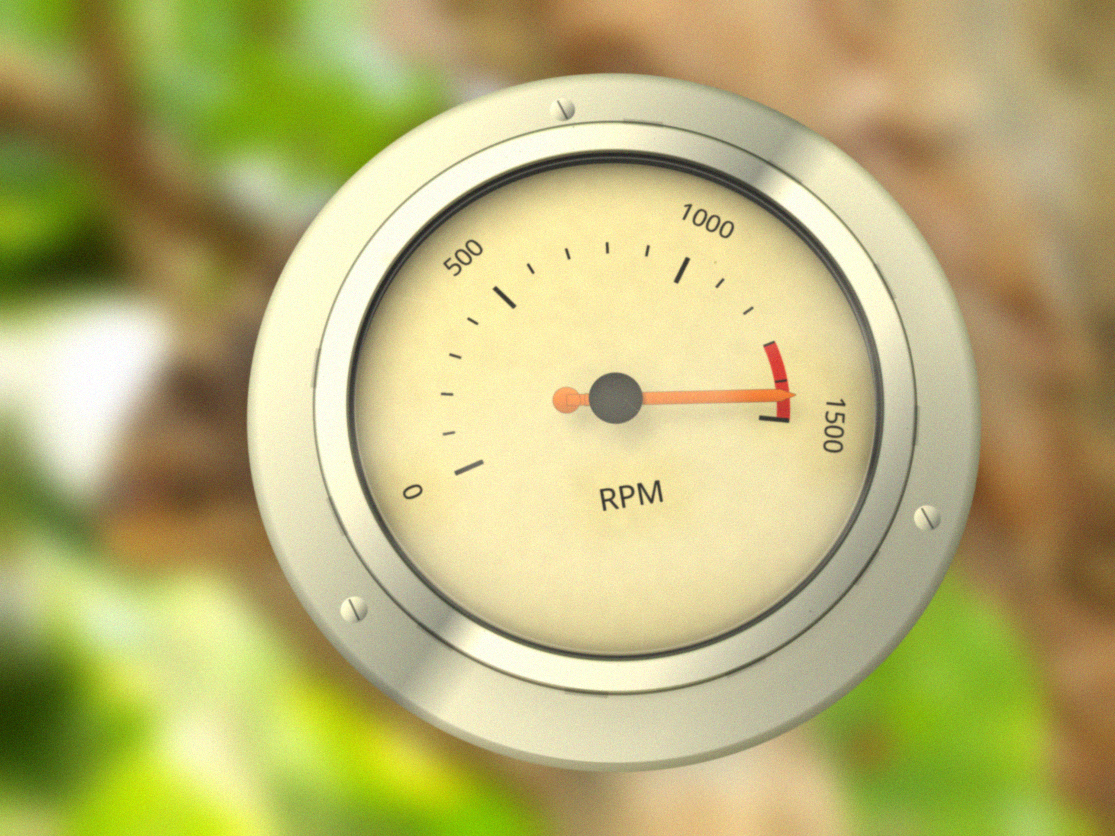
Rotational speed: 1450 rpm
